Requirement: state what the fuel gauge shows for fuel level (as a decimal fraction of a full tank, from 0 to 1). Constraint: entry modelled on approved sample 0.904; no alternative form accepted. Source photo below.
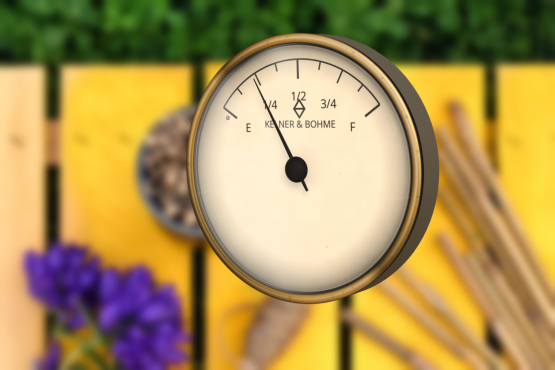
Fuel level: 0.25
